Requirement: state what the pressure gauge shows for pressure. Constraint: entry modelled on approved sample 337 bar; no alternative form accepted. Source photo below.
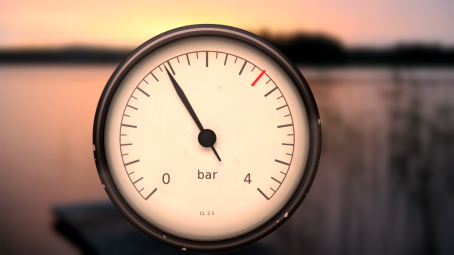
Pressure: 1.55 bar
